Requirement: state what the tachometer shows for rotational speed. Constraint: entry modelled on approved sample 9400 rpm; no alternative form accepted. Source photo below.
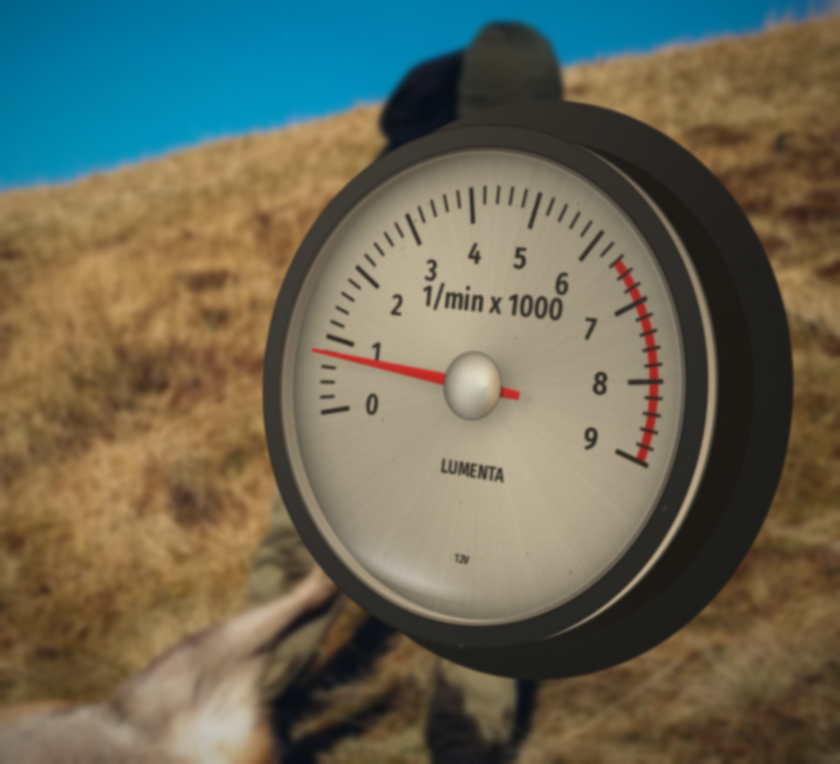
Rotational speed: 800 rpm
